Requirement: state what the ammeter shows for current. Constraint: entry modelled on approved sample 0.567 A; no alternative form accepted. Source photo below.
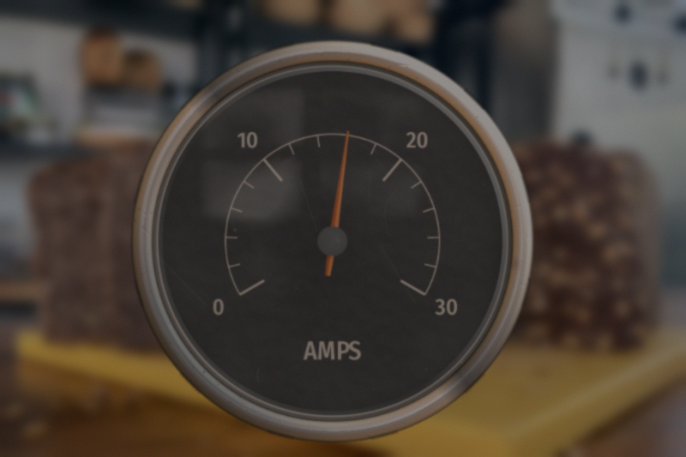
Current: 16 A
